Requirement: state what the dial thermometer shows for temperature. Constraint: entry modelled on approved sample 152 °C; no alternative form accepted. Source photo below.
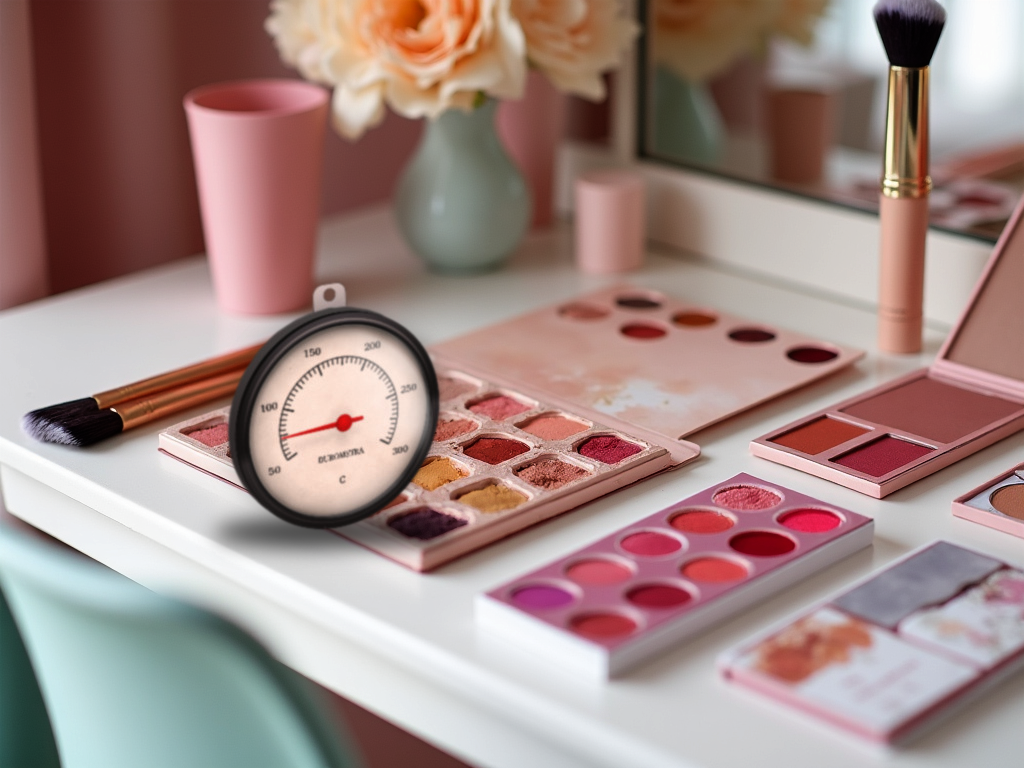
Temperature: 75 °C
